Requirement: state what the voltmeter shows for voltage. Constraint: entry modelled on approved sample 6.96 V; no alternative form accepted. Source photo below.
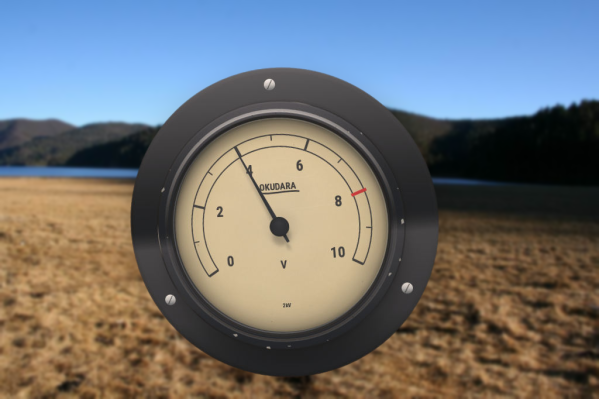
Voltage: 4 V
